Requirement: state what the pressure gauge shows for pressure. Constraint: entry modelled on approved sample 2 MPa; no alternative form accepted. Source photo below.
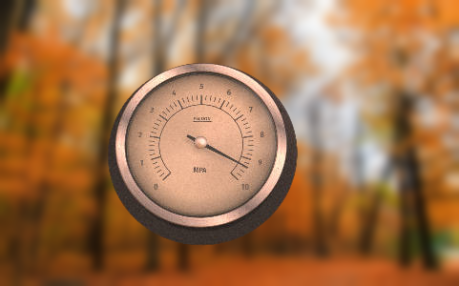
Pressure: 9.4 MPa
